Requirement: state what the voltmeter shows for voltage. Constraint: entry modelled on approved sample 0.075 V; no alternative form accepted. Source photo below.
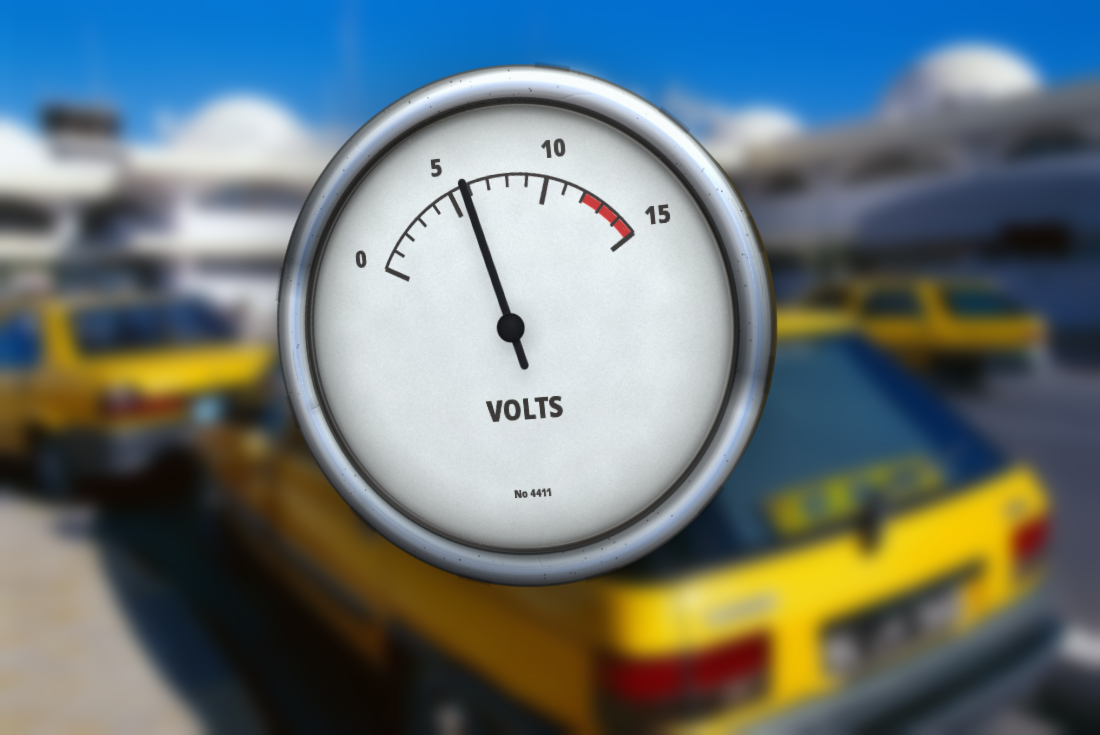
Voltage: 6 V
